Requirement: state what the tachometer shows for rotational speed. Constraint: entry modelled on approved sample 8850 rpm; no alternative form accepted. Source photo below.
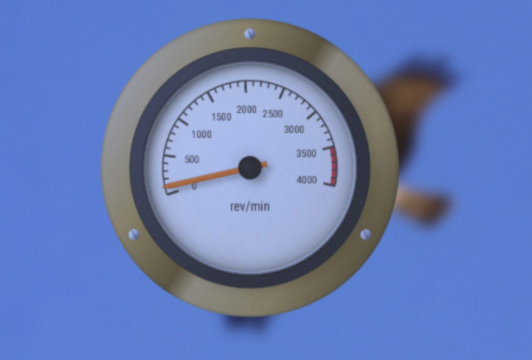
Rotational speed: 100 rpm
